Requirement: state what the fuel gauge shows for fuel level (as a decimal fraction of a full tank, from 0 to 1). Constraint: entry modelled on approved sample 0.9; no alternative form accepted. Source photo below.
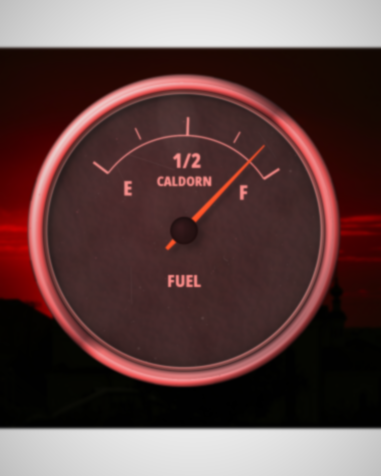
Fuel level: 0.875
